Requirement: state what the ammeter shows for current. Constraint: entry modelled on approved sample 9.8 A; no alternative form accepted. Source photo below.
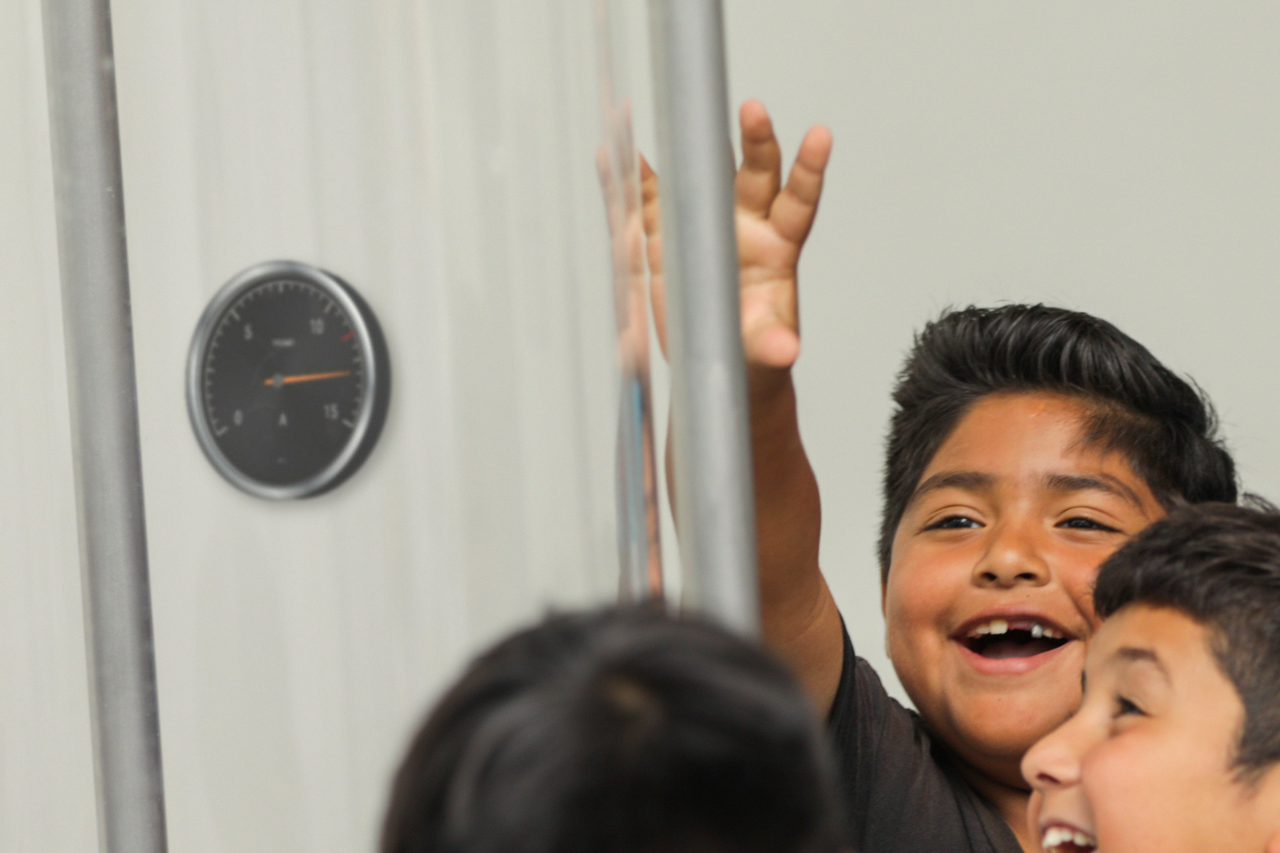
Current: 13 A
